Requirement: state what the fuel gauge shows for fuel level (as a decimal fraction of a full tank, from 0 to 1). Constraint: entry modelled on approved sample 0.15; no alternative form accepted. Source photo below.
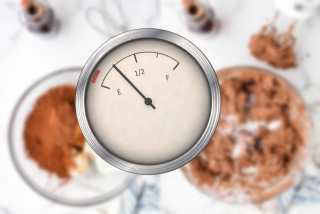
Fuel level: 0.25
